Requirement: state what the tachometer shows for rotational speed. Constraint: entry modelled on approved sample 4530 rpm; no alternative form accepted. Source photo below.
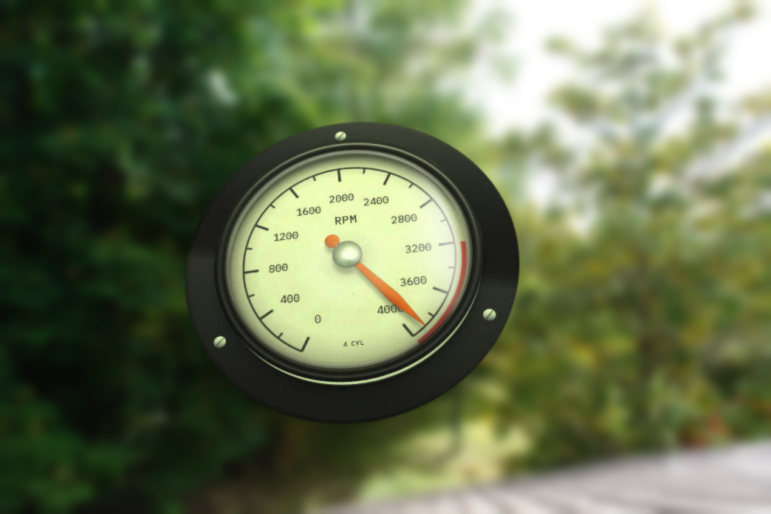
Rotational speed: 3900 rpm
